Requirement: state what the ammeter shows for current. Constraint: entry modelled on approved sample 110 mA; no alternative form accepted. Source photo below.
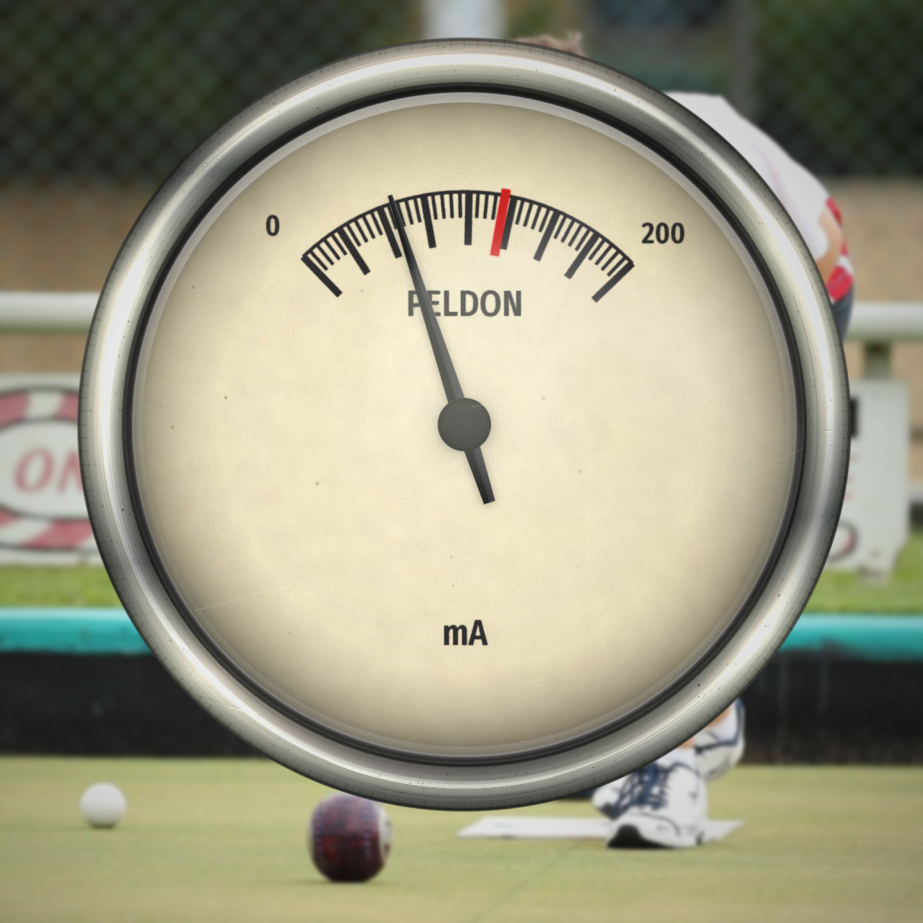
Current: 57.5 mA
